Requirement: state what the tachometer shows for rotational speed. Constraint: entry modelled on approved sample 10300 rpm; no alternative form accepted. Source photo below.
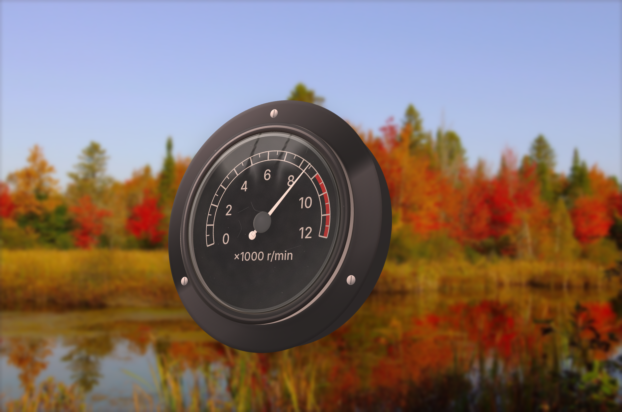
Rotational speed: 8500 rpm
